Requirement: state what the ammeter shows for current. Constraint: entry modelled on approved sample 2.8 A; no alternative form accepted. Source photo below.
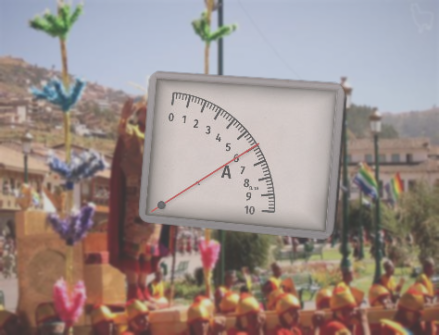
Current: 6 A
